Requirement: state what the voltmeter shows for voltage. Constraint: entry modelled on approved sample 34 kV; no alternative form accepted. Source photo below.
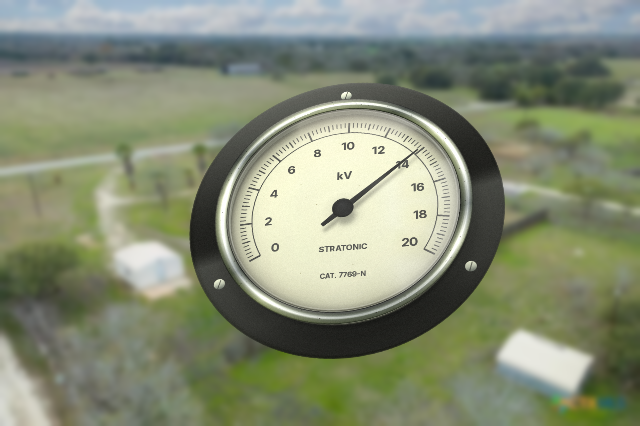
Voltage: 14 kV
